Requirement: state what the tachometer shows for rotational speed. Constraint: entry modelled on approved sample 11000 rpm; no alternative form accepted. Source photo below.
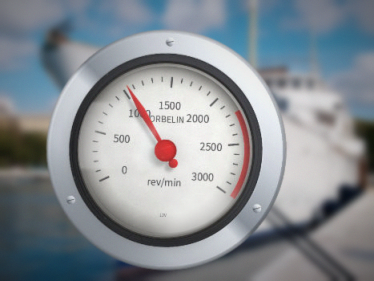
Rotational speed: 1050 rpm
